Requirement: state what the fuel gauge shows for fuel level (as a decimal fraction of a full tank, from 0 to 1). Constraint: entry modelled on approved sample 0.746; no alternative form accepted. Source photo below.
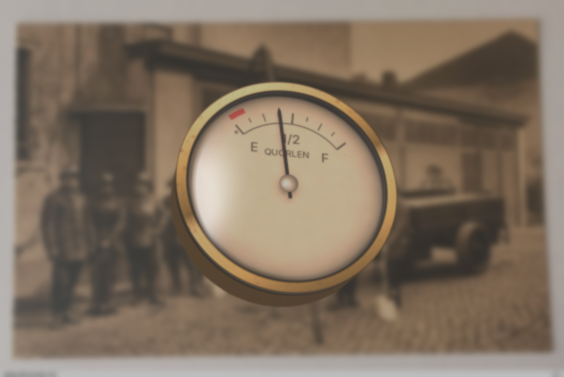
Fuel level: 0.375
